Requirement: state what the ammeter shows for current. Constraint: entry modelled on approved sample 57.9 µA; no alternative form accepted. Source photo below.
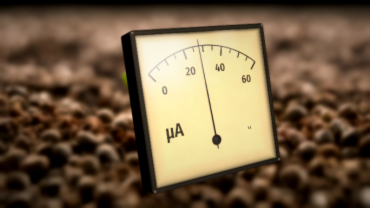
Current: 27.5 µA
